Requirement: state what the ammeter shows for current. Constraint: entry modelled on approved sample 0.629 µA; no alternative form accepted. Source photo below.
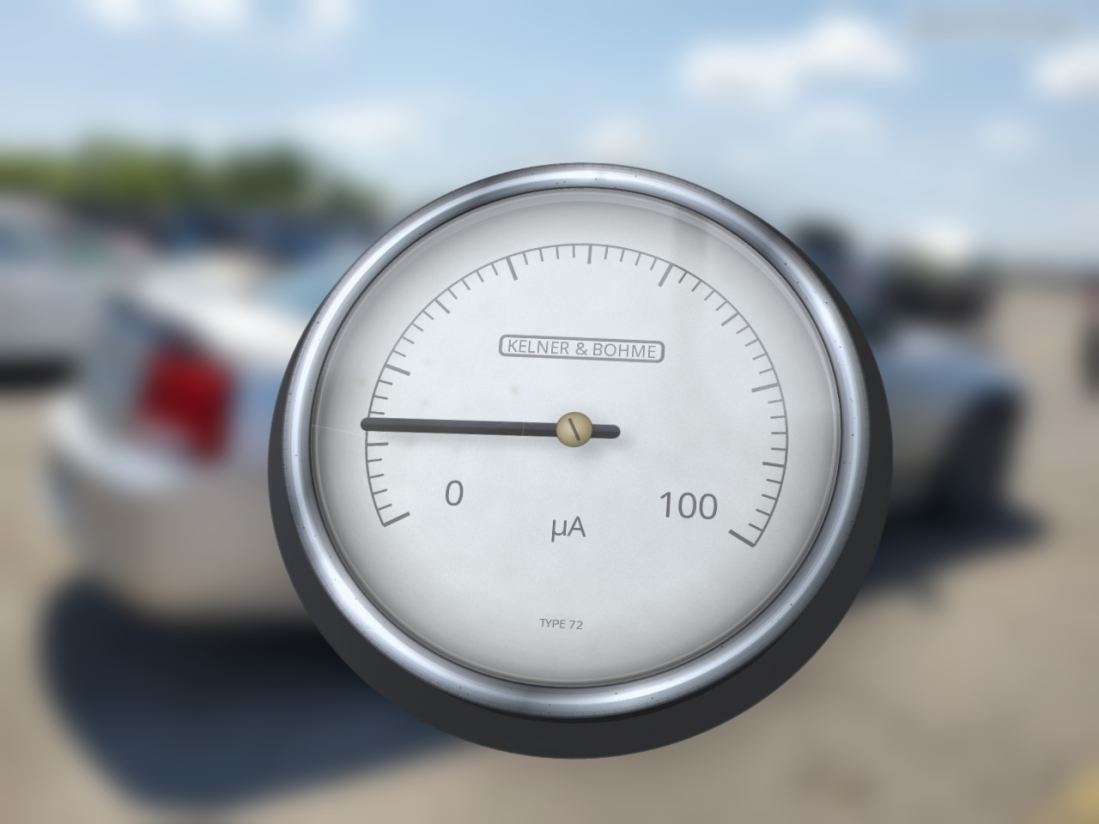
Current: 12 µA
